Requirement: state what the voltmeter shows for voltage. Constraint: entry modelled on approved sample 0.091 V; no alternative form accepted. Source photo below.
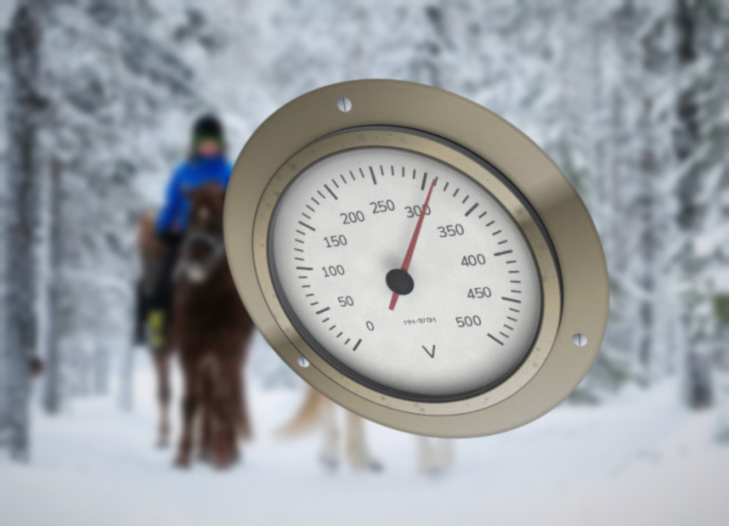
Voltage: 310 V
